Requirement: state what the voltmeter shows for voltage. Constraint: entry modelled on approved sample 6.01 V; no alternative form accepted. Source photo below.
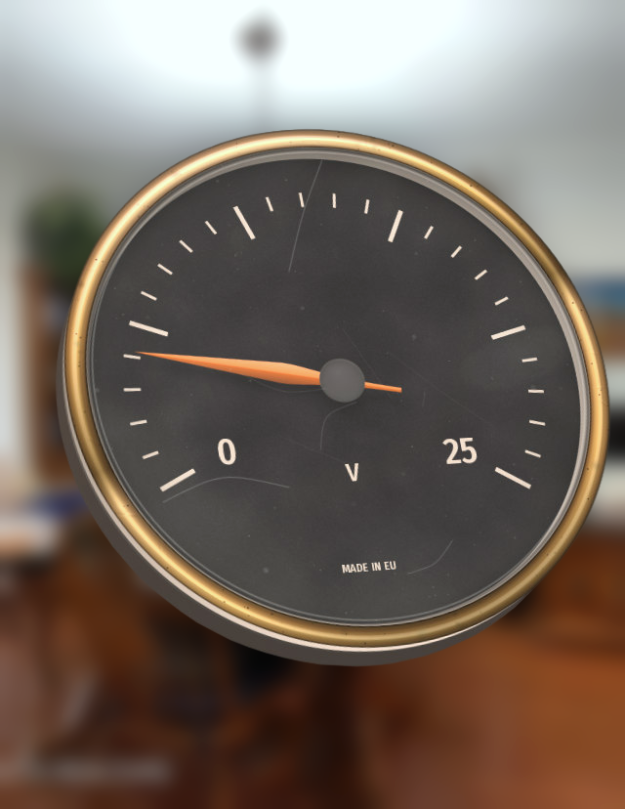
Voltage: 4 V
